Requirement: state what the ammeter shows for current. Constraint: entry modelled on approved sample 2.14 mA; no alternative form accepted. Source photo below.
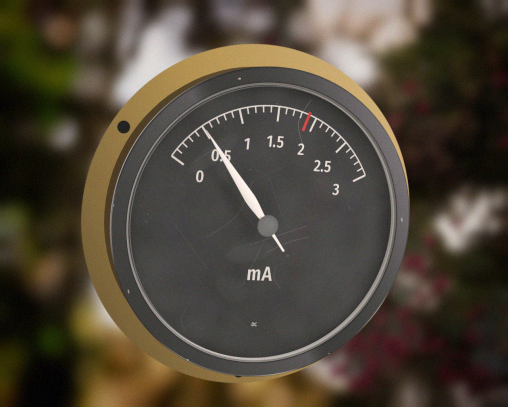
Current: 0.5 mA
